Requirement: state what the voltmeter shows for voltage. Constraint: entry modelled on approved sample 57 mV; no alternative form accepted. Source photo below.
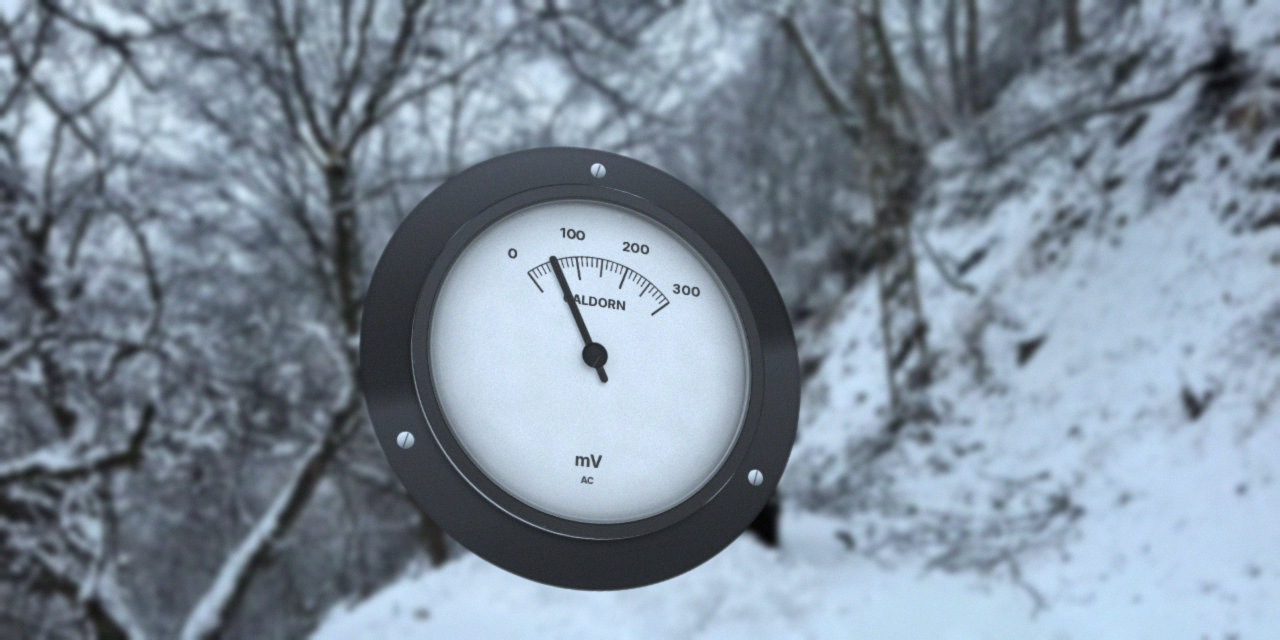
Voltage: 50 mV
